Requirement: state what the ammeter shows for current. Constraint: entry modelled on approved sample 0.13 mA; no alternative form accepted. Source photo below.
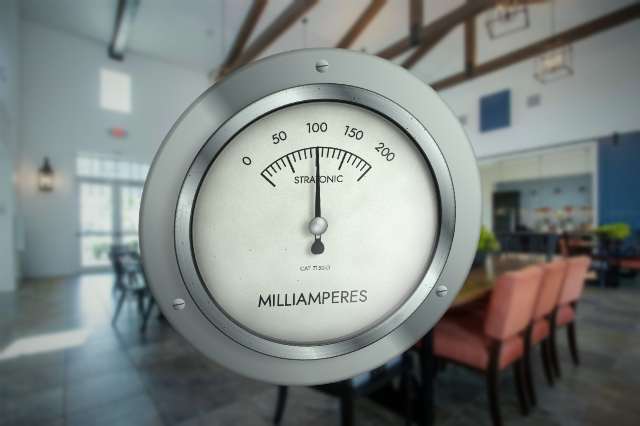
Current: 100 mA
